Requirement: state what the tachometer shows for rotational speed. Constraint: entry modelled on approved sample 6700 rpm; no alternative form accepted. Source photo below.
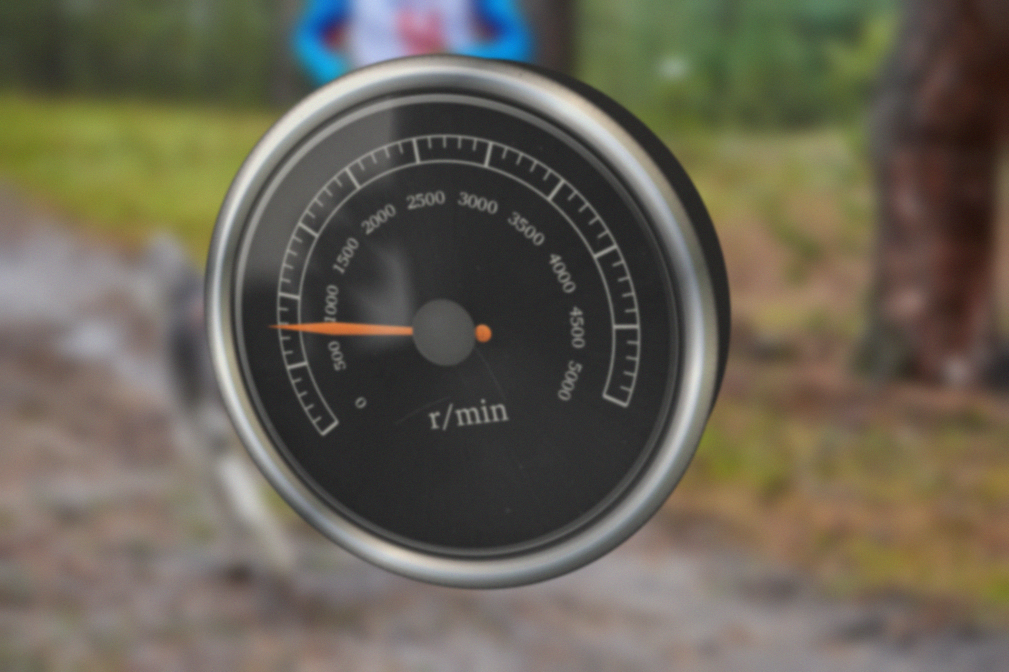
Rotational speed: 800 rpm
